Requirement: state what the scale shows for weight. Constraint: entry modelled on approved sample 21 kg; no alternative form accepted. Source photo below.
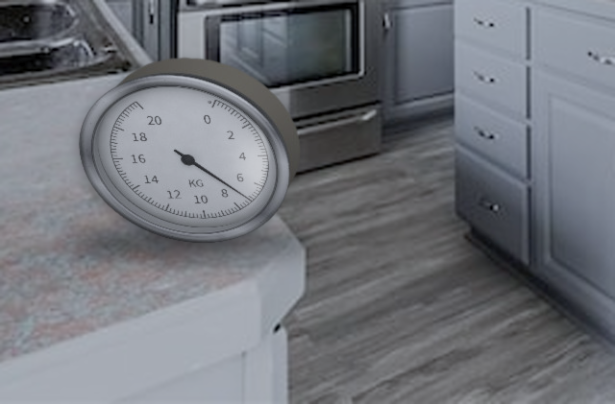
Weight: 7 kg
